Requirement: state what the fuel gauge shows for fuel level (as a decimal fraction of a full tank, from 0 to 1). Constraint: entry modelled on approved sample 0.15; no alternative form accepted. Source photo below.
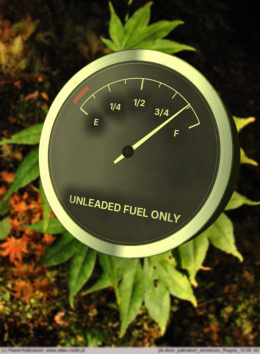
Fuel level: 0.875
